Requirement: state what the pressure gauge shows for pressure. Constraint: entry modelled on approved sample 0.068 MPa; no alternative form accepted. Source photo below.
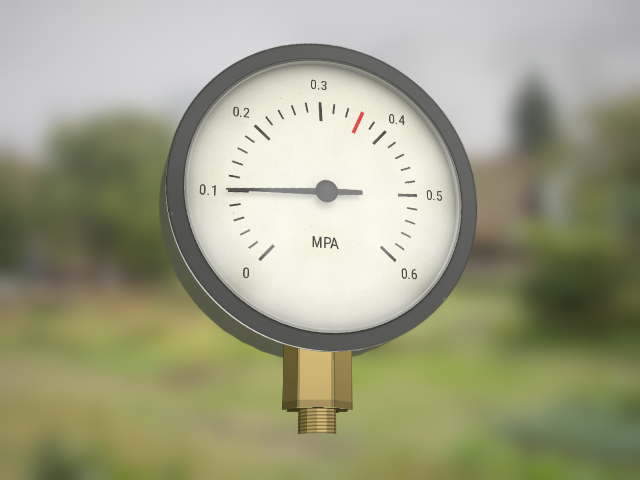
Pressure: 0.1 MPa
